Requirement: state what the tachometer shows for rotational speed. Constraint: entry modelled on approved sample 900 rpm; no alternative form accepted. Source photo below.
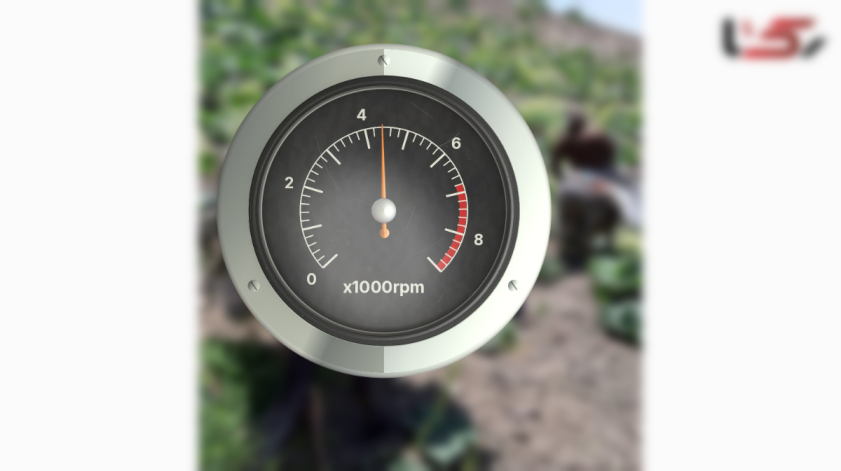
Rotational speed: 4400 rpm
